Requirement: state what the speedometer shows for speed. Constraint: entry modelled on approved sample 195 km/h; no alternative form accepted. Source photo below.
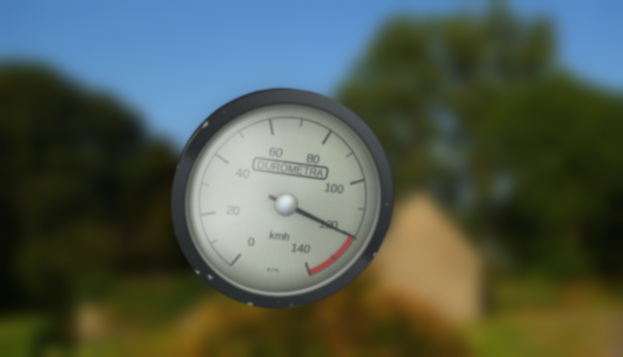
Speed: 120 km/h
